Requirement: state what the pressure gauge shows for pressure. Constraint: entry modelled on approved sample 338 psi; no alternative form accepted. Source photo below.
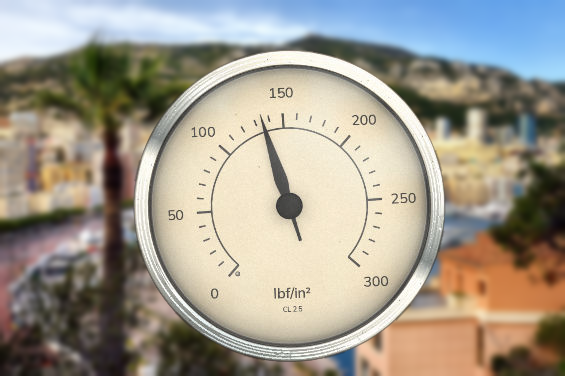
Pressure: 135 psi
